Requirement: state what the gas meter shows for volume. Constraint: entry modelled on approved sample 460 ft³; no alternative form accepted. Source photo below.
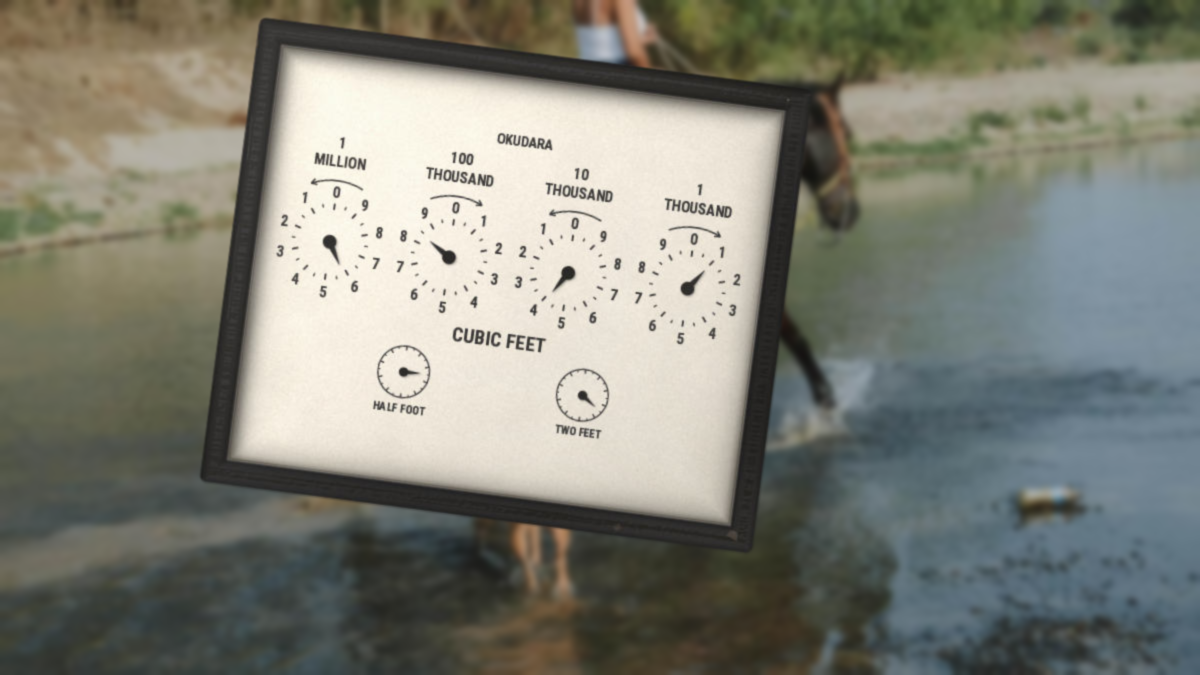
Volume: 584100 ft³
